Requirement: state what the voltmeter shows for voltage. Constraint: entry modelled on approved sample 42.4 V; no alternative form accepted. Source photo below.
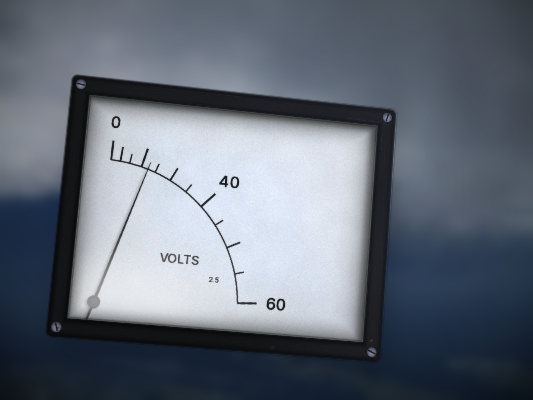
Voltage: 22.5 V
